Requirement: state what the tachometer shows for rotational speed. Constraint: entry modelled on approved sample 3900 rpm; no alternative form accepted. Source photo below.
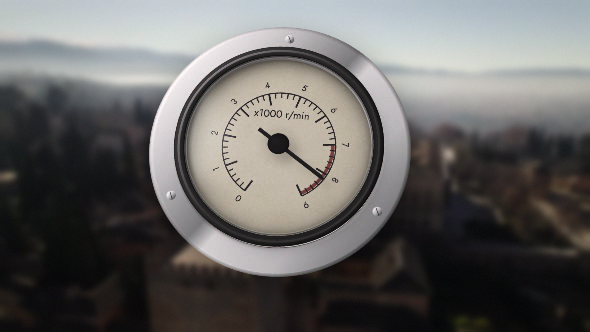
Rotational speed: 8200 rpm
